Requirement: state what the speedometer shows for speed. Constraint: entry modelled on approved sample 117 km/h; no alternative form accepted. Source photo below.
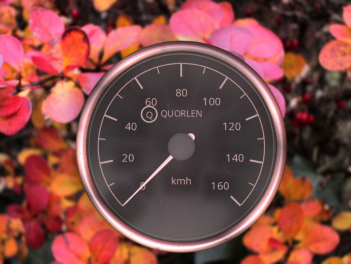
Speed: 0 km/h
